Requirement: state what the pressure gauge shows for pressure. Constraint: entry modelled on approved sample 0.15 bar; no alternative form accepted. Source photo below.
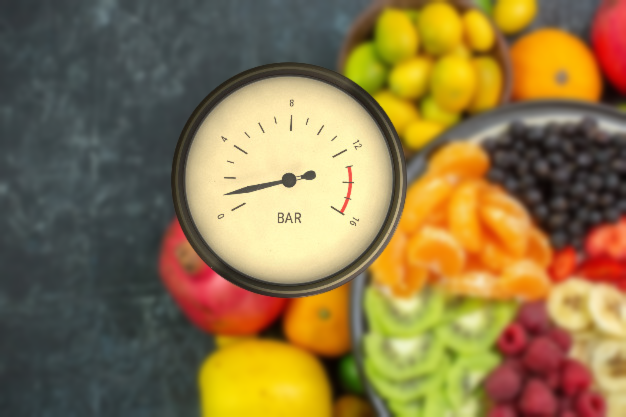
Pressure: 1 bar
